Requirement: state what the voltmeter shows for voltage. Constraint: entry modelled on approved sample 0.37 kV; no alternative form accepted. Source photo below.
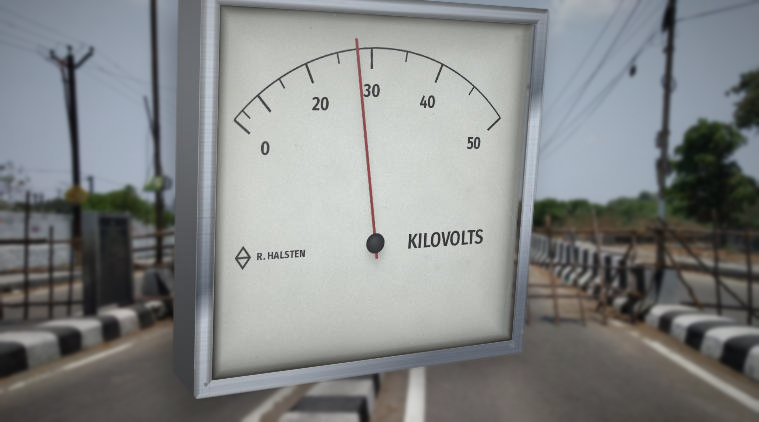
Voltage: 27.5 kV
